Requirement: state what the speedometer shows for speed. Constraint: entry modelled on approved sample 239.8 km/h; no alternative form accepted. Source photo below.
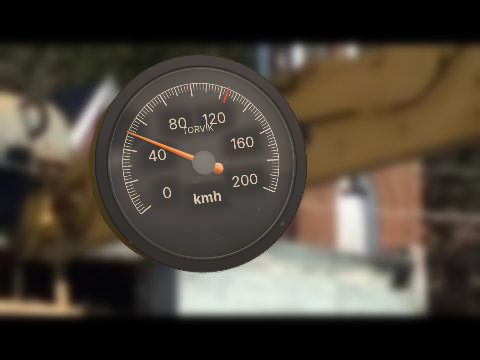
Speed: 50 km/h
